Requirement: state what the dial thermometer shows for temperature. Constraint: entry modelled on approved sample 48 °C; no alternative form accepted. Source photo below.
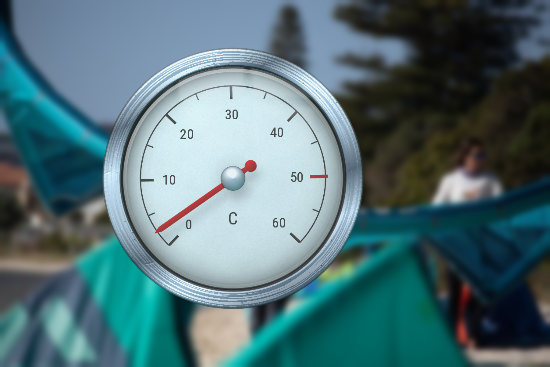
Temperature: 2.5 °C
